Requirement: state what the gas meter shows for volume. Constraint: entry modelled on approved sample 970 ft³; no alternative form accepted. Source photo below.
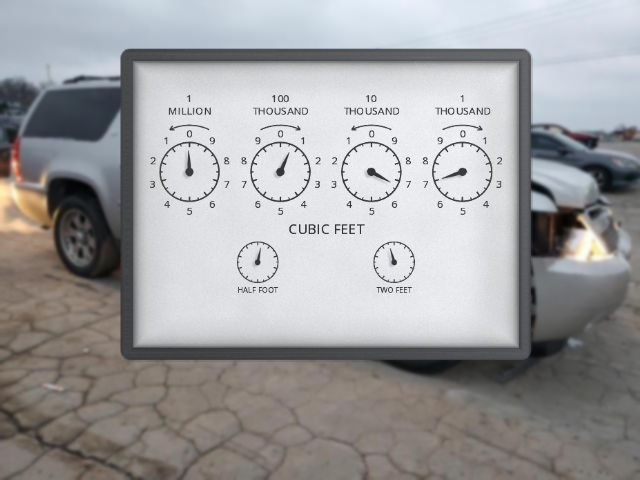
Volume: 6700 ft³
